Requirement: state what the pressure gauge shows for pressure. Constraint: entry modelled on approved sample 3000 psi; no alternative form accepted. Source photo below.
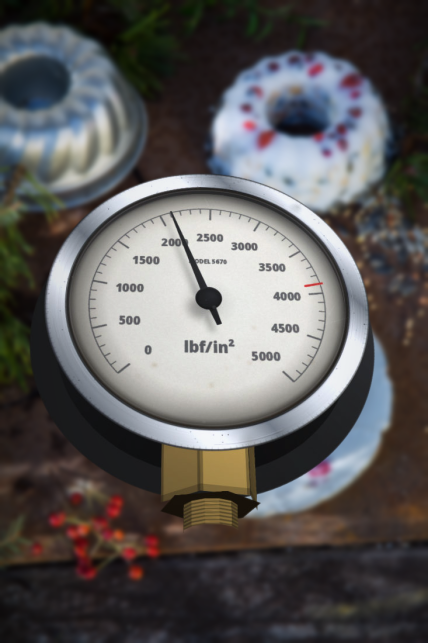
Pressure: 2100 psi
